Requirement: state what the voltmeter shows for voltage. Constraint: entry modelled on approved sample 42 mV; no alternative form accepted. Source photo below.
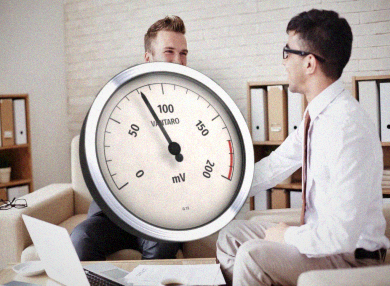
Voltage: 80 mV
